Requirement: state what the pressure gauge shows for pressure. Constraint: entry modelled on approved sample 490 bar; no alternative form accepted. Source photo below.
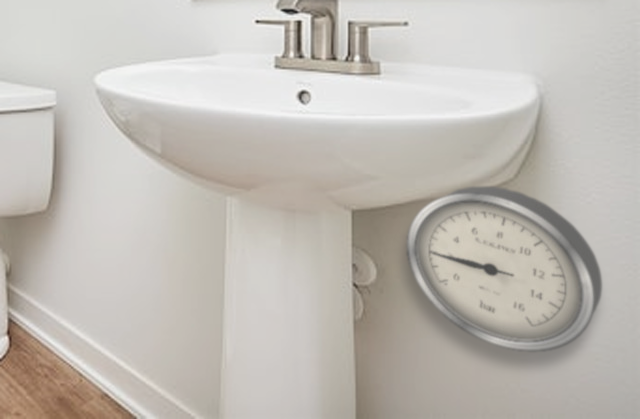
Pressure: 2 bar
